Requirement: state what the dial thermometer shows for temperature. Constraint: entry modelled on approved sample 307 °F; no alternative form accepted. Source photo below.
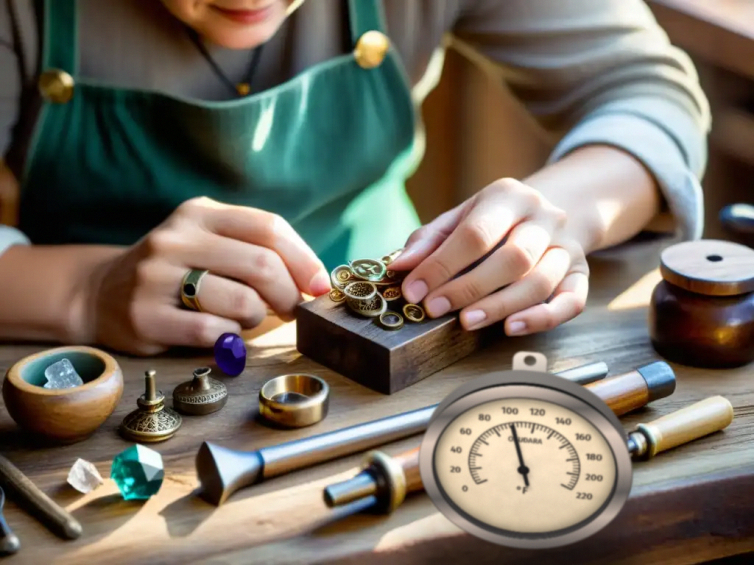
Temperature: 100 °F
